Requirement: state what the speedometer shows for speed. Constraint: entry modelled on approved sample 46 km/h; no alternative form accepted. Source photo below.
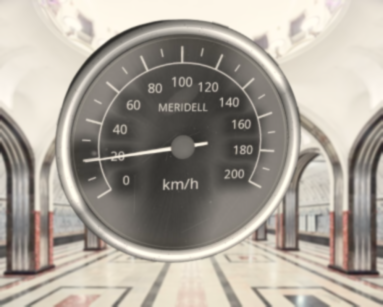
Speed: 20 km/h
